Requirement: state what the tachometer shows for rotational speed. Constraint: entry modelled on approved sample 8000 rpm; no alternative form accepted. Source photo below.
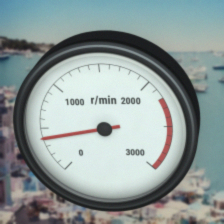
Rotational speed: 400 rpm
